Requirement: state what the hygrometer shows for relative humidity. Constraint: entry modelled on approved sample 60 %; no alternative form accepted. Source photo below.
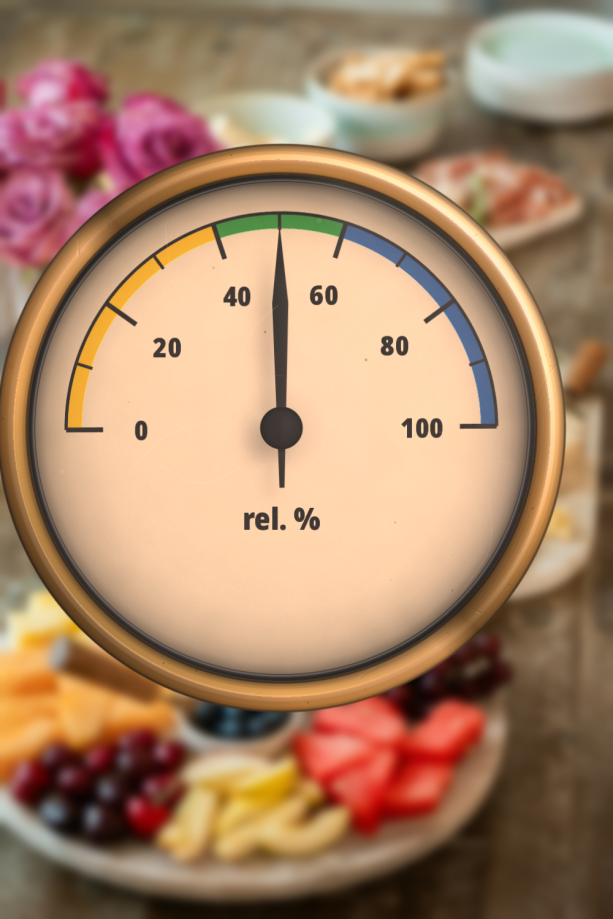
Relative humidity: 50 %
